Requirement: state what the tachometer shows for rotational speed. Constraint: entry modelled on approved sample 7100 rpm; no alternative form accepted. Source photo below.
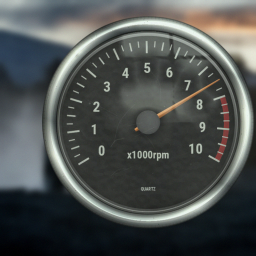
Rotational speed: 7500 rpm
